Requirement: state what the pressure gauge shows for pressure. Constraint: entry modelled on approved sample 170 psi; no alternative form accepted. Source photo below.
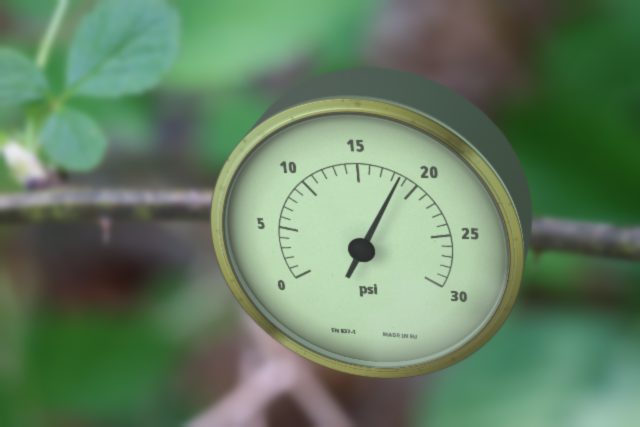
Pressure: 18.5 psi
